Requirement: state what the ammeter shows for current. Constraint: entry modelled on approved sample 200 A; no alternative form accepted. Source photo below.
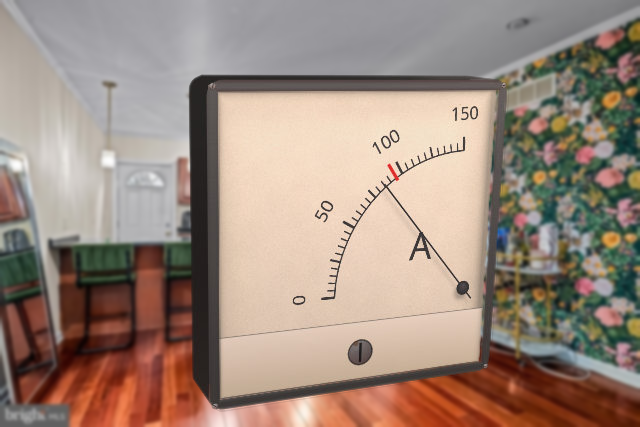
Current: 85 A
